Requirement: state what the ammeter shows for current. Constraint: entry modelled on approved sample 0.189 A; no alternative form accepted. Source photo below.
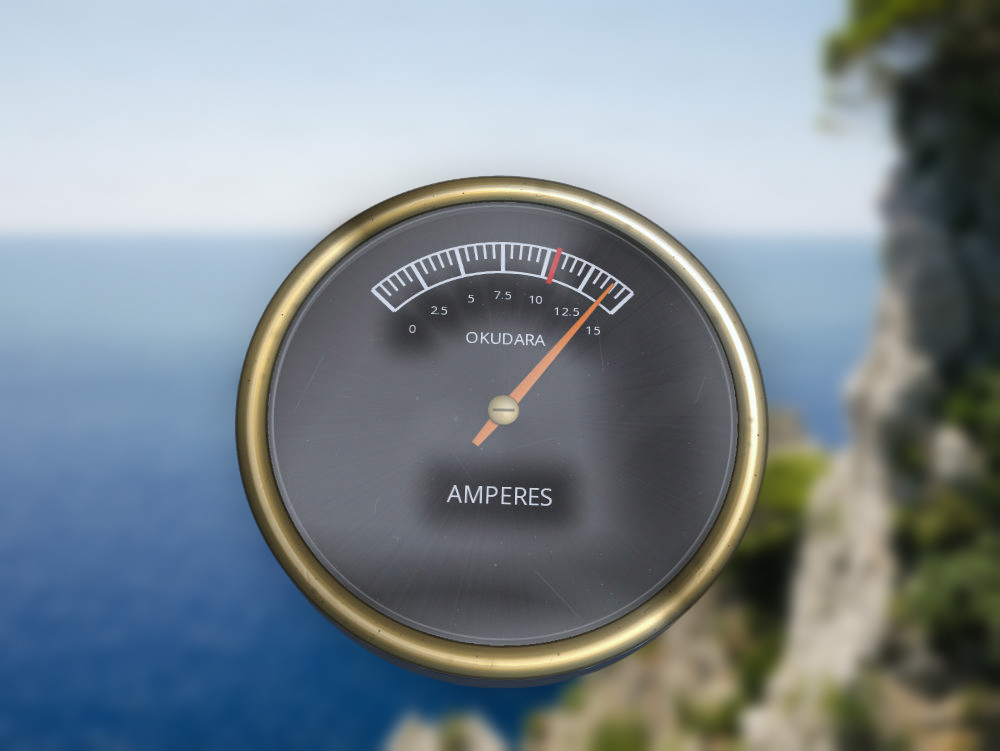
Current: 14 A
